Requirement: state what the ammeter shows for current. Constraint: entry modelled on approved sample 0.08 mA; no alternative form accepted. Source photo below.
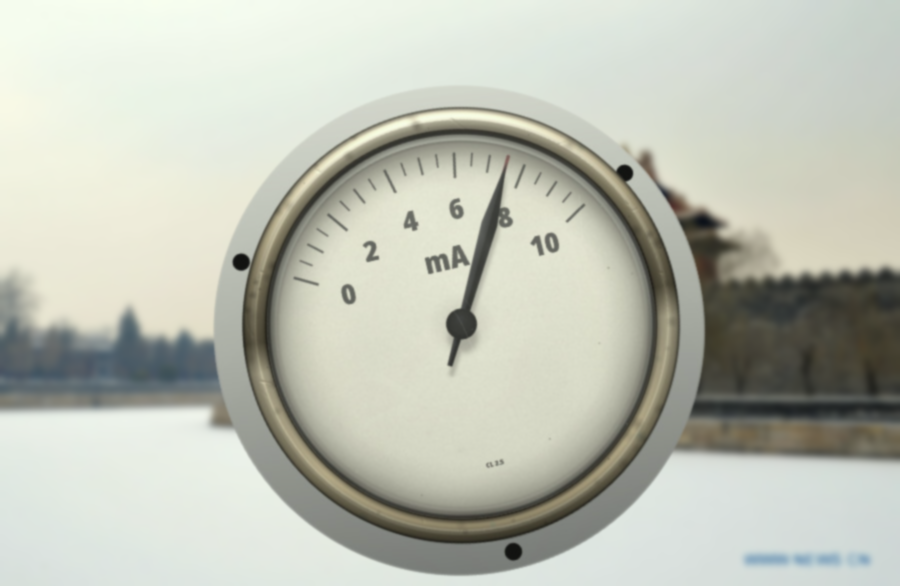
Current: 7.5 mA
